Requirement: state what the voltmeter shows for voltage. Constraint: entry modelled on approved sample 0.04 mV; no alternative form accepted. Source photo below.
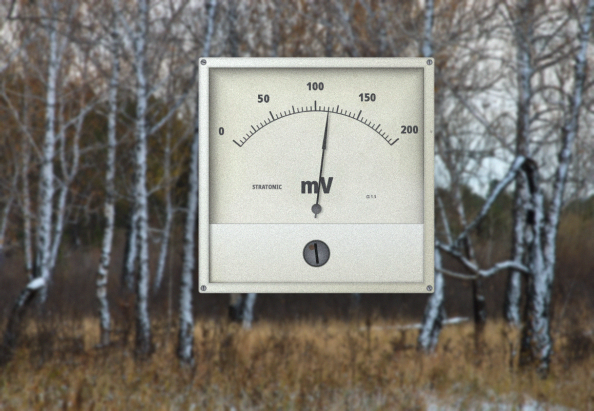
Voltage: 115 mV
